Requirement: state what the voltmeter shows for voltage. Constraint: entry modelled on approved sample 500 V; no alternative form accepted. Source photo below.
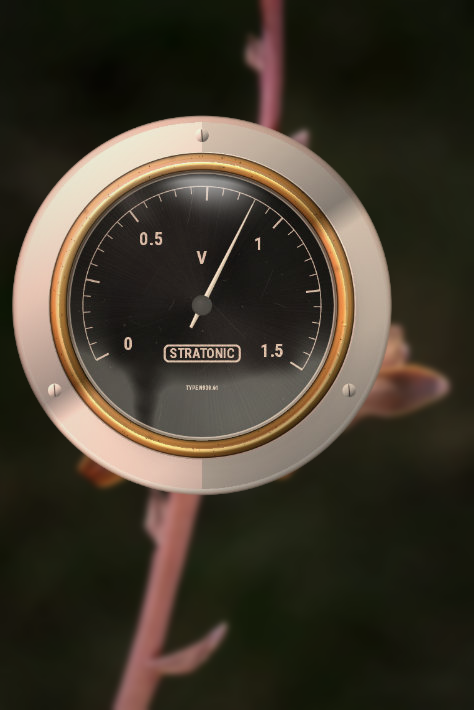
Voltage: 0.9 V
